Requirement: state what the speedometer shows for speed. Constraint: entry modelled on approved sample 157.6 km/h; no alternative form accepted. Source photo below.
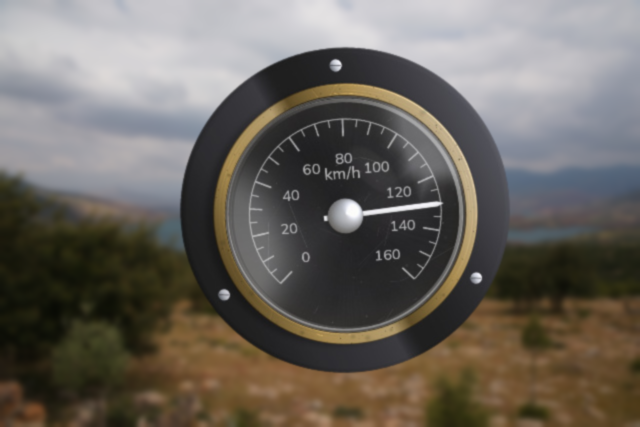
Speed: 130 km/h
